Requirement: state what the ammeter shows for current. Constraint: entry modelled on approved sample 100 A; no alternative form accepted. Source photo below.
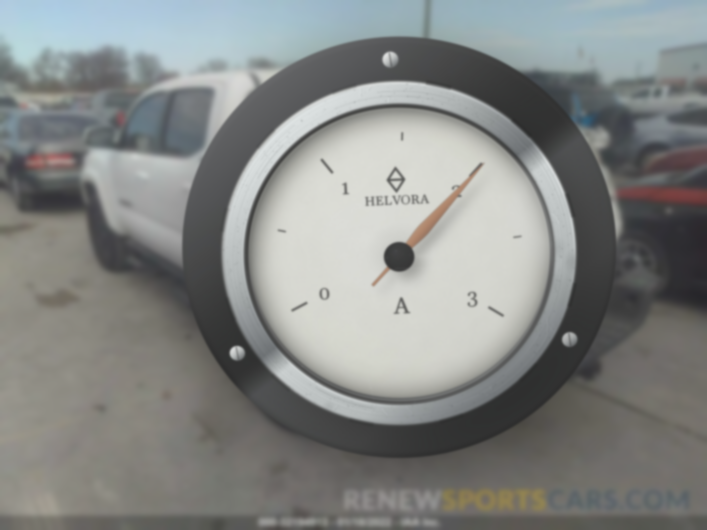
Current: 2 A
